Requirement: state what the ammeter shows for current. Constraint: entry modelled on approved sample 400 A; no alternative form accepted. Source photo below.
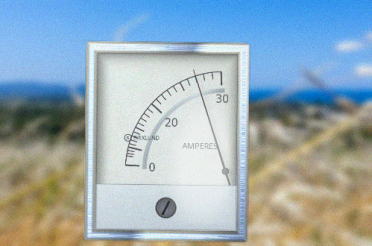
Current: 27 A
